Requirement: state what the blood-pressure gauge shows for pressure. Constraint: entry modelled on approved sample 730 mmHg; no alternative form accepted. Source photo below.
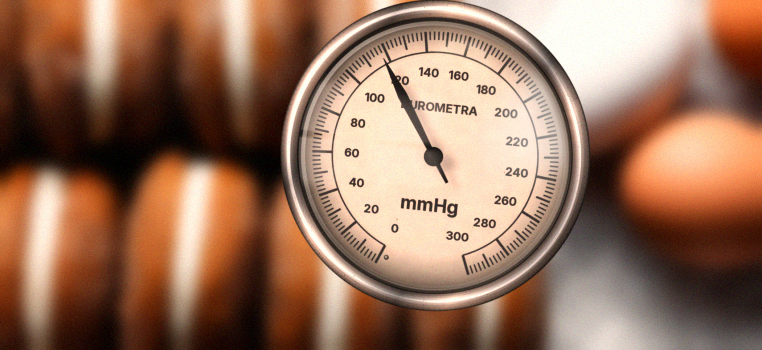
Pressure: 118 mmHg
